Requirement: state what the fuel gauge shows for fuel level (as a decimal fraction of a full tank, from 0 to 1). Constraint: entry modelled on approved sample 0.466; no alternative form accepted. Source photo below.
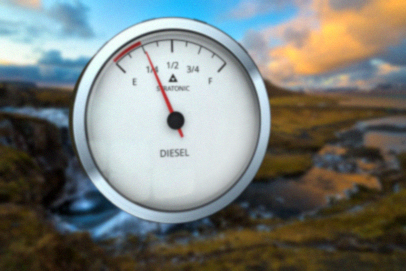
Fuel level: 0.25
